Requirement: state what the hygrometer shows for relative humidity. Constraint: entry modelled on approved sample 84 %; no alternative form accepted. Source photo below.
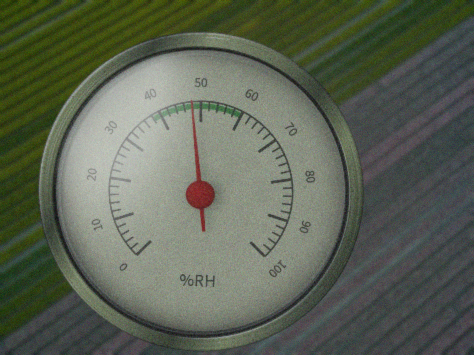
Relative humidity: 48 %
